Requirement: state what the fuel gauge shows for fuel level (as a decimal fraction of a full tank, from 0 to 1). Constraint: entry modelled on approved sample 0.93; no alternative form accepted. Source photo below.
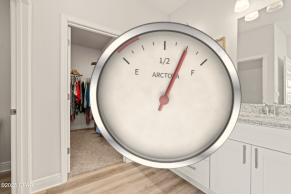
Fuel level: 0.75
